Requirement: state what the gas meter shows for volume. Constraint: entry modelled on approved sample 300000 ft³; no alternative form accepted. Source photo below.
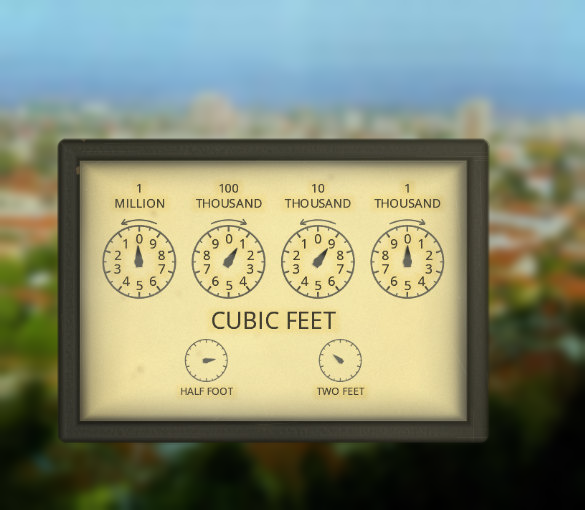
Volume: 9000 ft³
